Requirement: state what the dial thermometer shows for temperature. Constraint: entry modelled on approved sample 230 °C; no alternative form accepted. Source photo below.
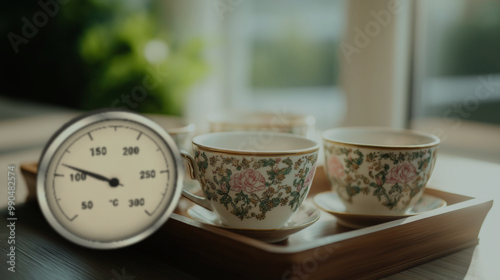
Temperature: 112.5 °C
